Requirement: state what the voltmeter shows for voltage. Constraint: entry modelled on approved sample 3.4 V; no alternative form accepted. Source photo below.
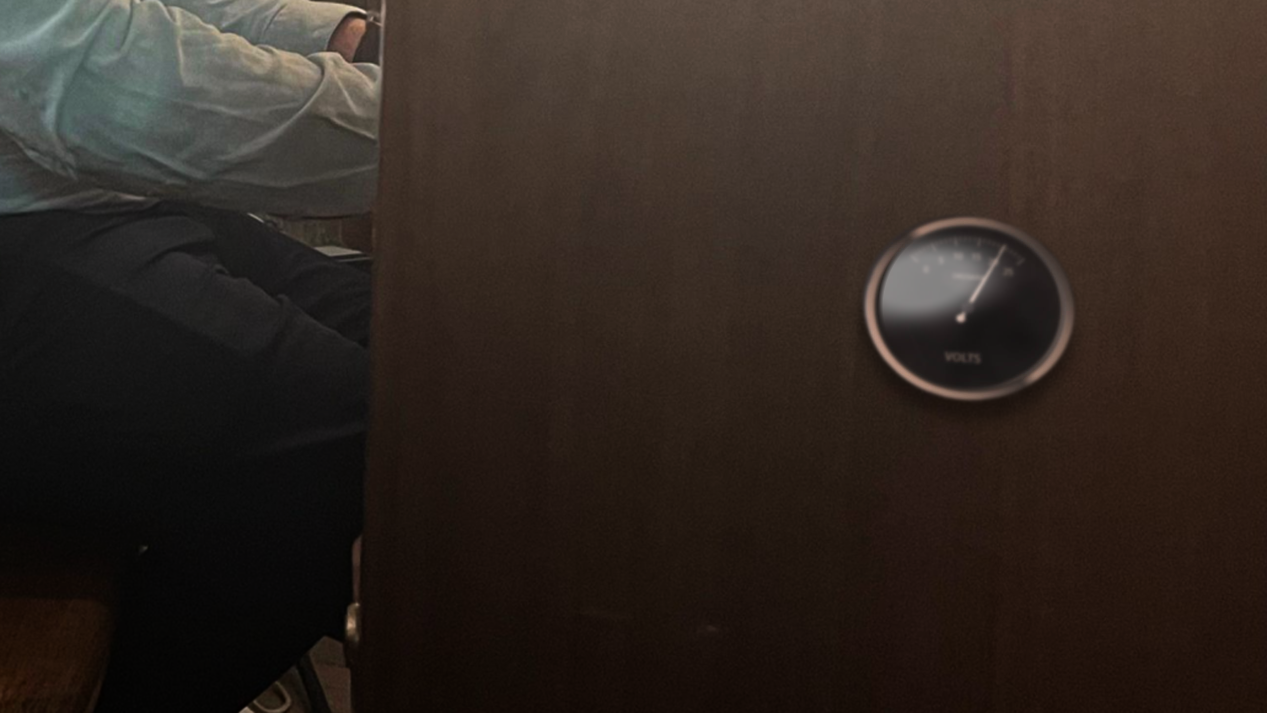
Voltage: 20 V
